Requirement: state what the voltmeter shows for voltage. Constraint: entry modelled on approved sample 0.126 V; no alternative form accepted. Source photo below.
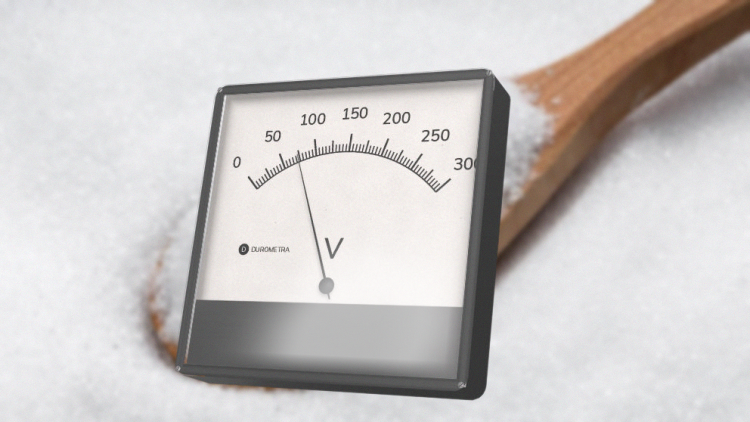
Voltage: 75 V
